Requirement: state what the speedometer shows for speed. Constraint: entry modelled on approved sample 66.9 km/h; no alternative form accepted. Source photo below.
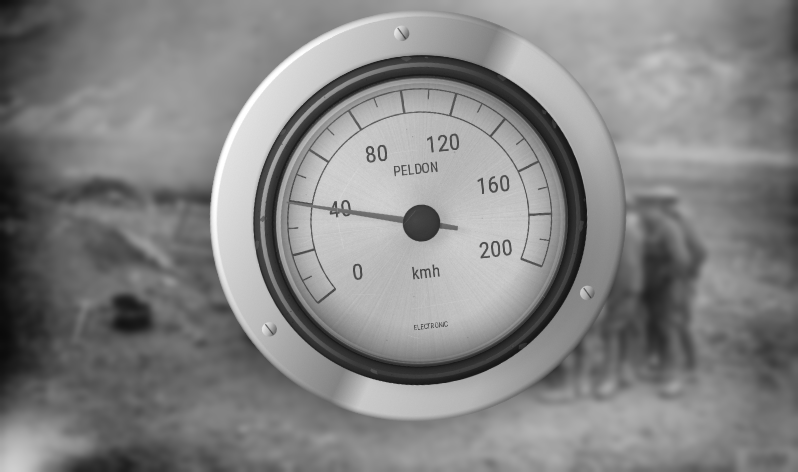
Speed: 40 km/h
